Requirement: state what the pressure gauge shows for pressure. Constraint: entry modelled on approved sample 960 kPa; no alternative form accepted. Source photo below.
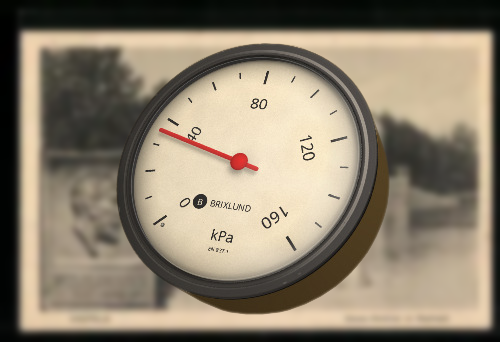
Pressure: 35 kPa
